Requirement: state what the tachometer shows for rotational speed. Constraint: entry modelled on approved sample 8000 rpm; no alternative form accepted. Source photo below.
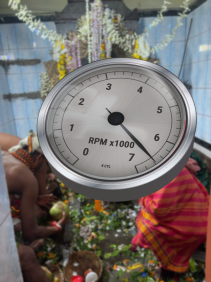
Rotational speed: 6600 rpm
